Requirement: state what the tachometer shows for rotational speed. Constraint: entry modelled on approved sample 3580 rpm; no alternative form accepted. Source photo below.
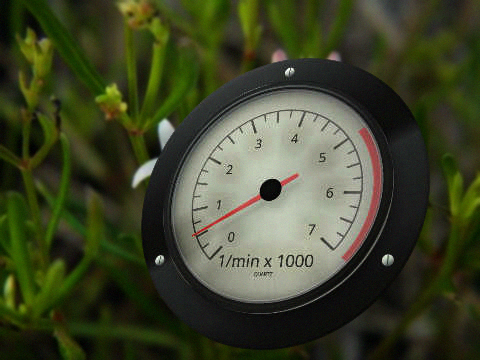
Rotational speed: 500 rpm
